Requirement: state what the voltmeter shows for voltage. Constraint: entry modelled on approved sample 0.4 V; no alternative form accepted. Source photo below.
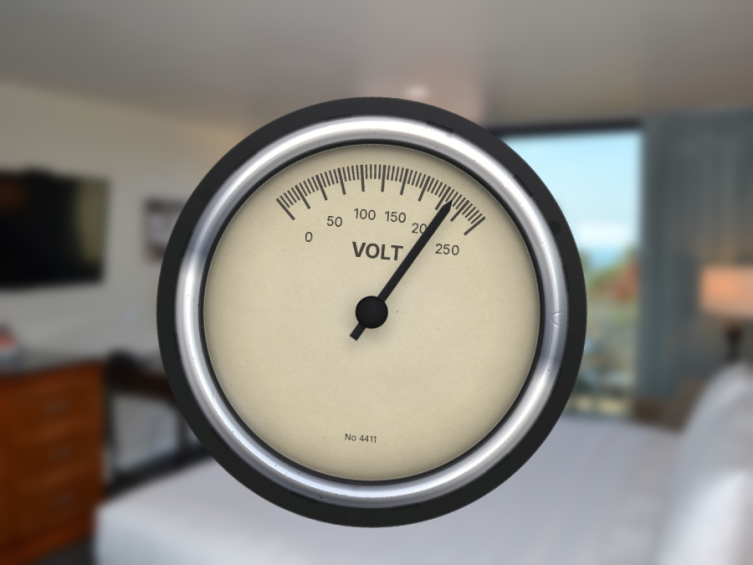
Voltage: 210 V
